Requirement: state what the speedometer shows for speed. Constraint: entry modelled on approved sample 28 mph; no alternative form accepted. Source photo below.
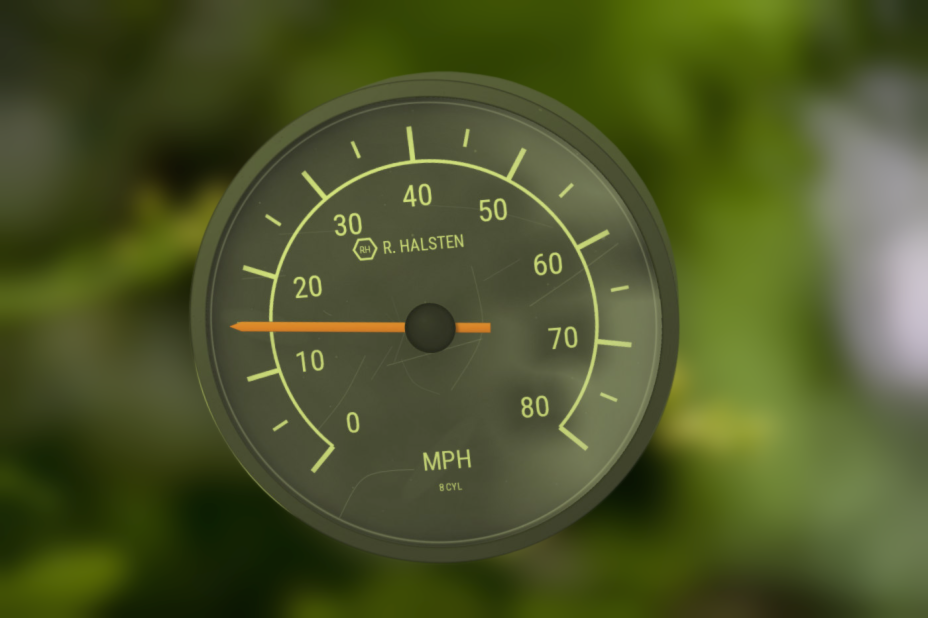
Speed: 15 mph
